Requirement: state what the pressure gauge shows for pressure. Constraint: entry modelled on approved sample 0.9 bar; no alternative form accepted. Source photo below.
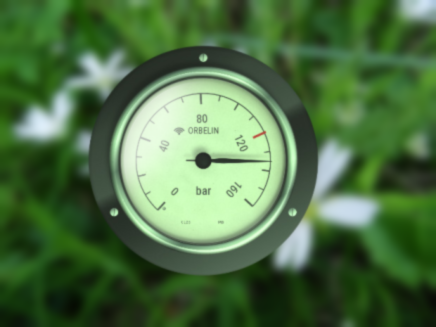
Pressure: 135 bar
